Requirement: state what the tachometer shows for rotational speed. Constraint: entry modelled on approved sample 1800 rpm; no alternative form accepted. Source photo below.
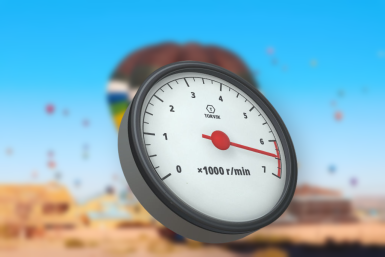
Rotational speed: 6500 rpm
